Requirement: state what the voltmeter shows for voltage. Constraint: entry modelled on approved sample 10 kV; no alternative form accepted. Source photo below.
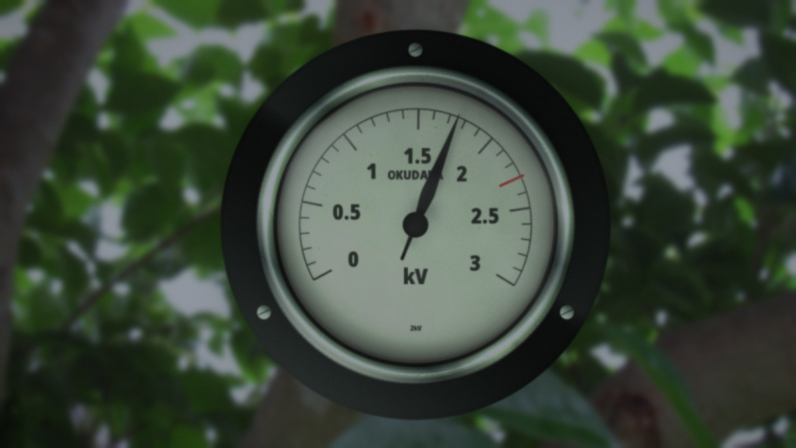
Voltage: 1.75 kV
